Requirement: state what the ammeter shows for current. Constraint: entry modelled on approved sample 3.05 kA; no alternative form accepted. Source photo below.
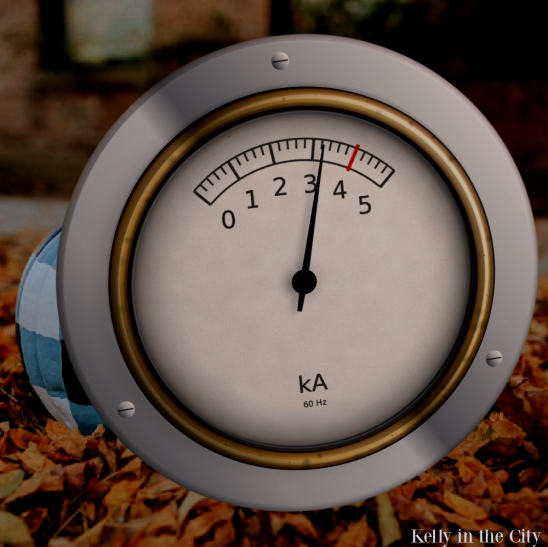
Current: 3.2 kA
